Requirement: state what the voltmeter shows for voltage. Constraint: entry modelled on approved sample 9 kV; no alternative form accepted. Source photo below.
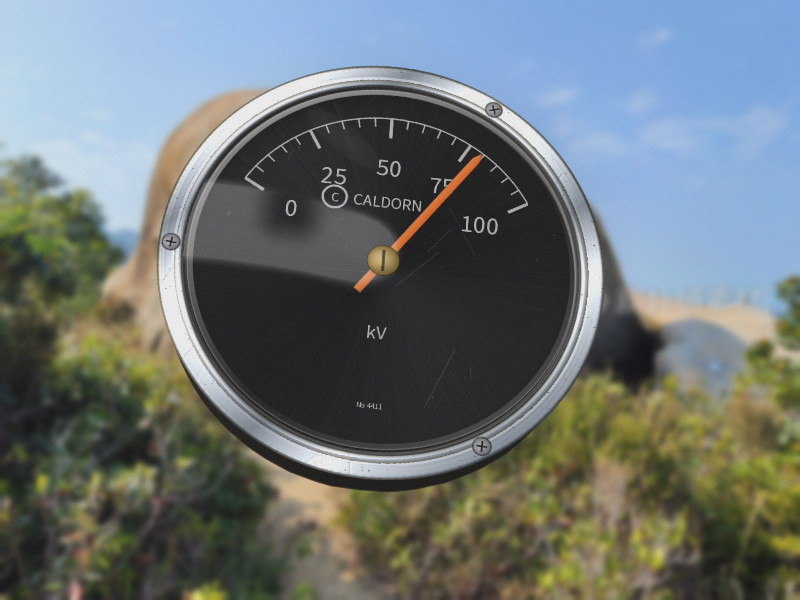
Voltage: 80 kV
